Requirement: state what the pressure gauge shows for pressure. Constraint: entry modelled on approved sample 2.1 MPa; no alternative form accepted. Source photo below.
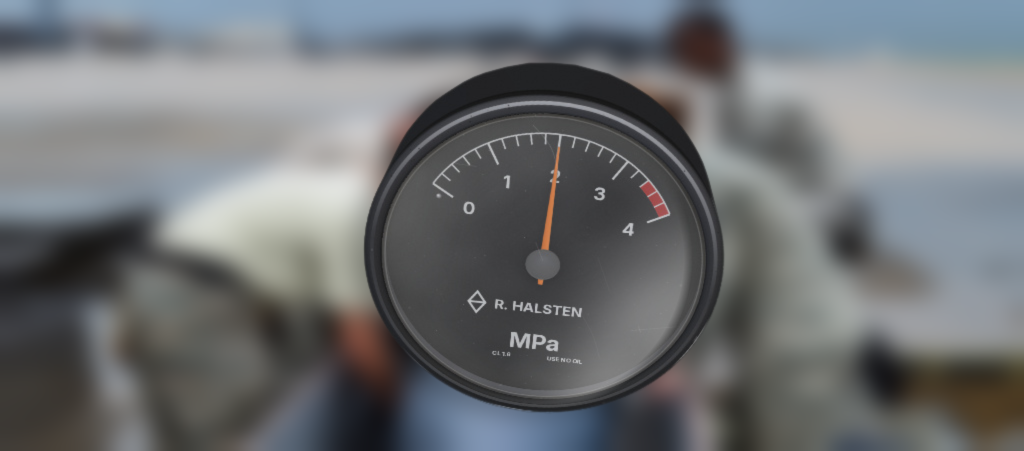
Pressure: 2 MPa
